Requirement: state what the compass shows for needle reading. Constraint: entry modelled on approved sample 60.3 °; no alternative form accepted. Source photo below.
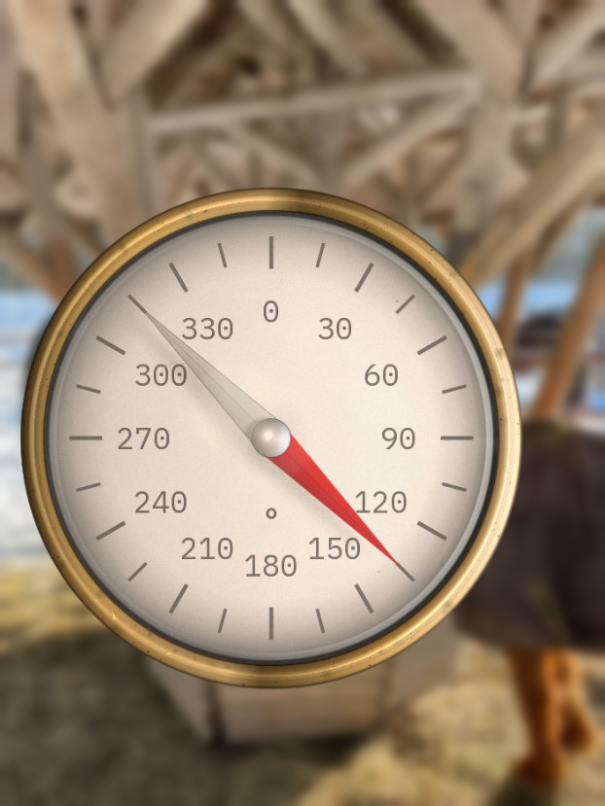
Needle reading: 135 °
